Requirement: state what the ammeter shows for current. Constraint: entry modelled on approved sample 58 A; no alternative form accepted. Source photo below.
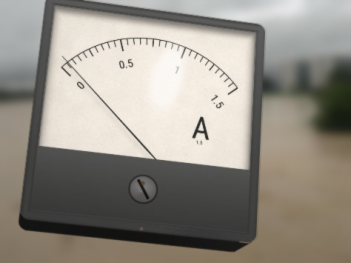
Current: 0.05 A
